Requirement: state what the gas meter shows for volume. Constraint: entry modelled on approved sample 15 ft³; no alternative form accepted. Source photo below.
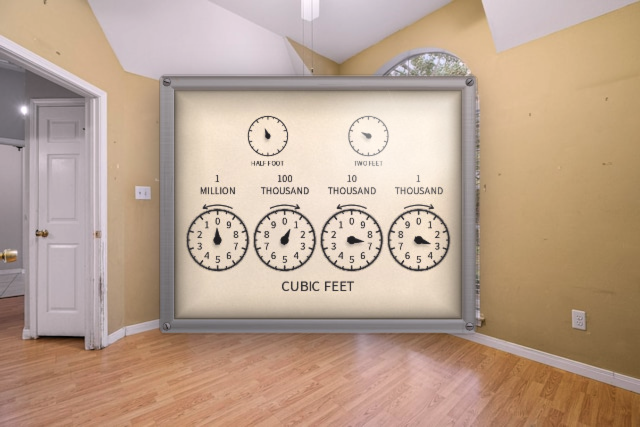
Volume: 7300 ft³
